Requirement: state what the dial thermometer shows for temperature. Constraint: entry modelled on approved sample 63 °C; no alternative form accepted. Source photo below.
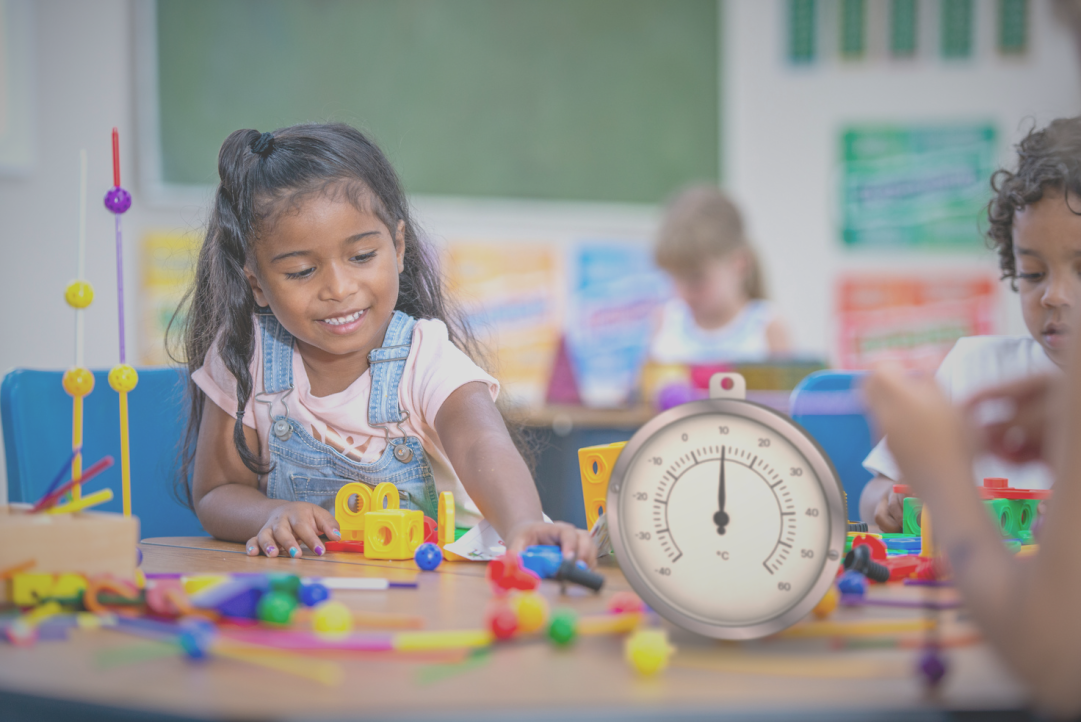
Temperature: 10 °C
